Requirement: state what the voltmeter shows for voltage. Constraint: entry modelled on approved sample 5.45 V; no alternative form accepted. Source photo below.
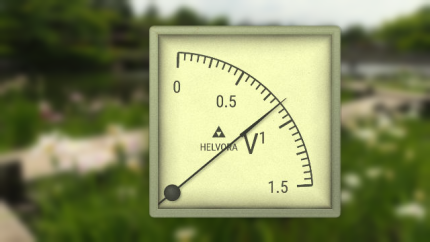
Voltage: 0.85 V
